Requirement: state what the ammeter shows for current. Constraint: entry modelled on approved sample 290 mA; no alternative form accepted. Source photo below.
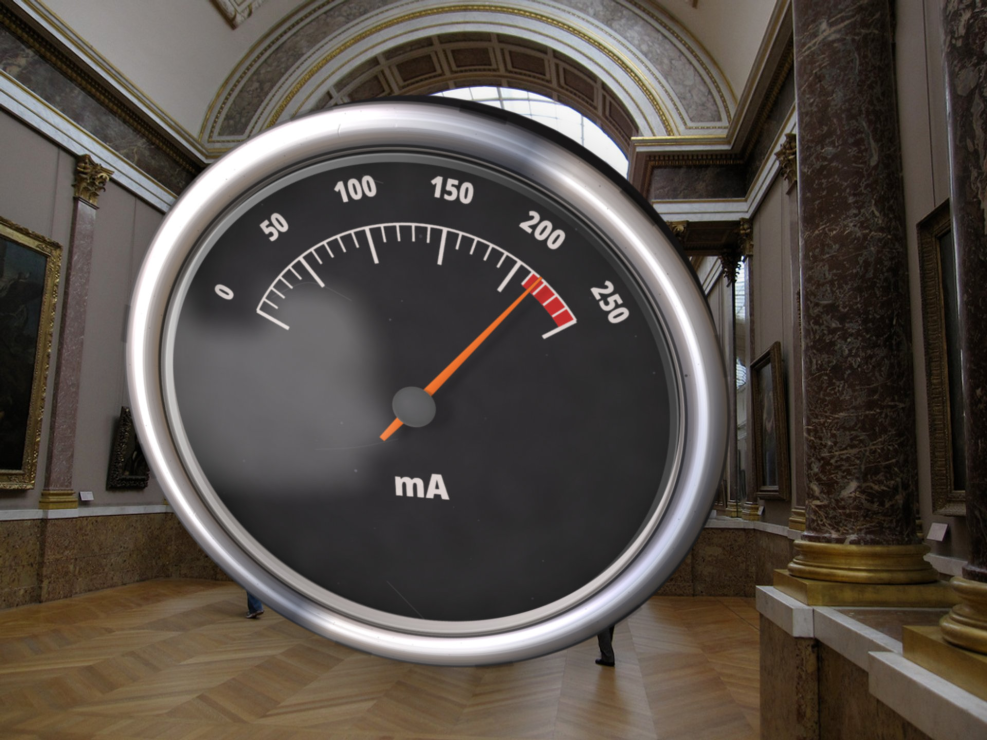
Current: 215 mA
